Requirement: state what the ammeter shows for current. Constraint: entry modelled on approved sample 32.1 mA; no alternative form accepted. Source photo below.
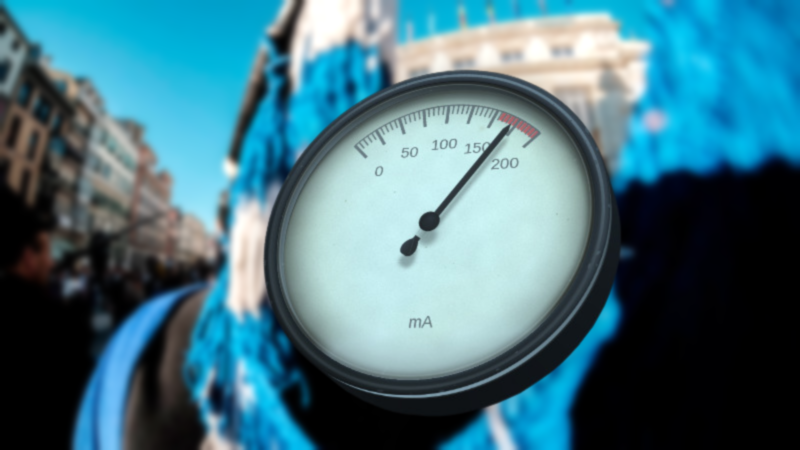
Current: 175 mA
